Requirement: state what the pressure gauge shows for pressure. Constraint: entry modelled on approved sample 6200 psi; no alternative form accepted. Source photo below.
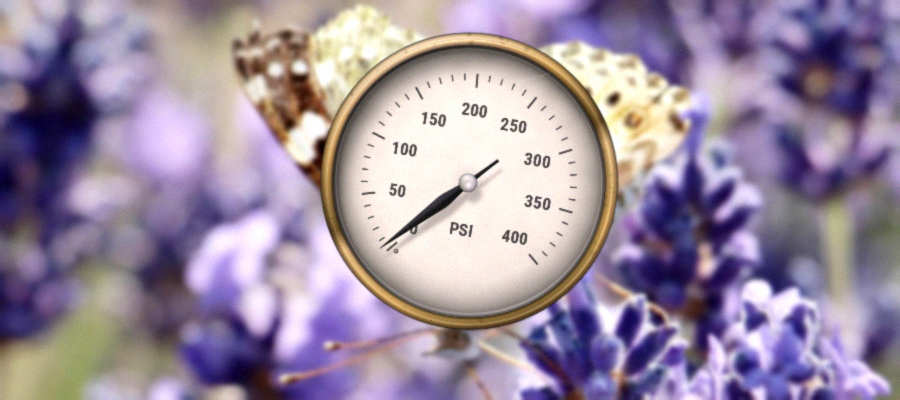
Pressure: 5 psi
